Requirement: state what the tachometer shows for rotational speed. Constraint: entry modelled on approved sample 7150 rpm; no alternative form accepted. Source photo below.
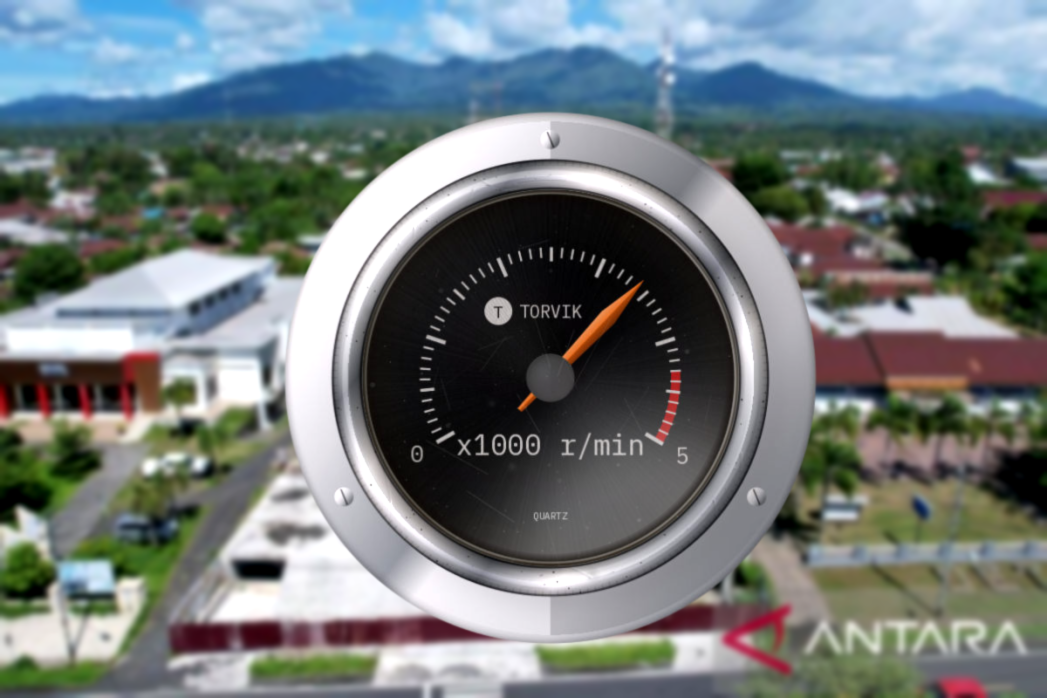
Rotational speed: 3400 rpm
